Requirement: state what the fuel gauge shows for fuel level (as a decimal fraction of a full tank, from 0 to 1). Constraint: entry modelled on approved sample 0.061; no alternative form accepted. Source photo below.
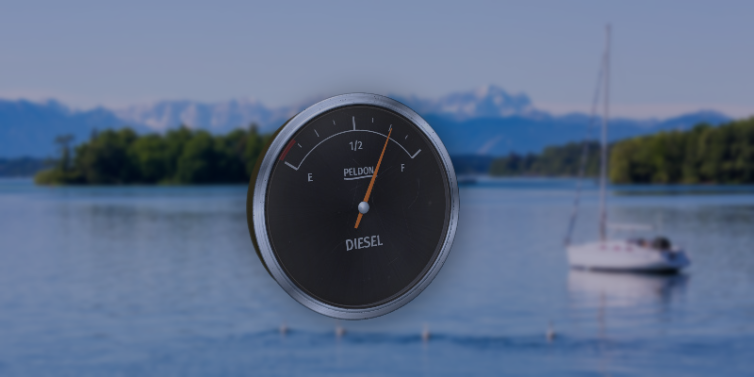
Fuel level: 0.75
